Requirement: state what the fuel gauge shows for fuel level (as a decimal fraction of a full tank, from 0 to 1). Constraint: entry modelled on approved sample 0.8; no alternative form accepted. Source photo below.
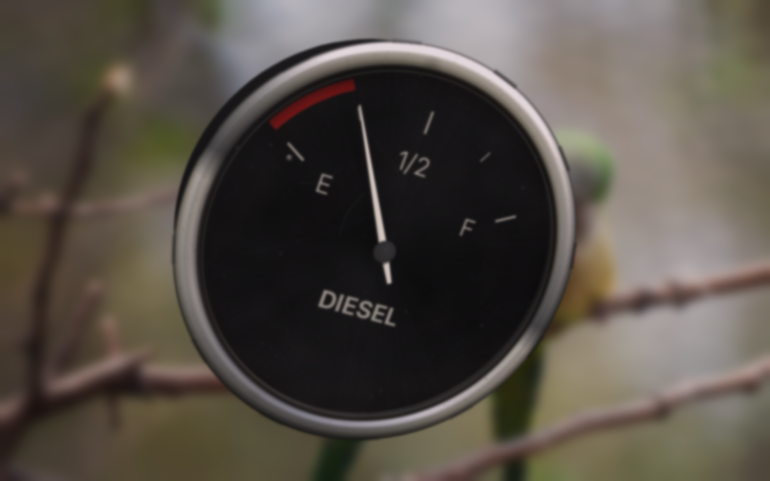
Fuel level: 0.25
